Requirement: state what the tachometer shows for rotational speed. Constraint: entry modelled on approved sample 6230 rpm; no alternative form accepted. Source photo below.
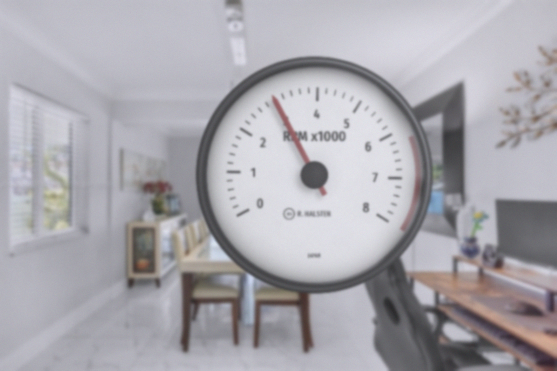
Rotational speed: 3000 rpm
